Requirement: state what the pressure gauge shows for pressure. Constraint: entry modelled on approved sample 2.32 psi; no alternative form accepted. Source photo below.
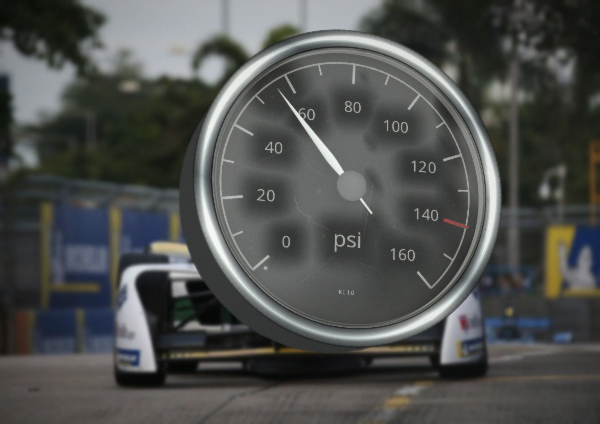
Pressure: 55 psi
